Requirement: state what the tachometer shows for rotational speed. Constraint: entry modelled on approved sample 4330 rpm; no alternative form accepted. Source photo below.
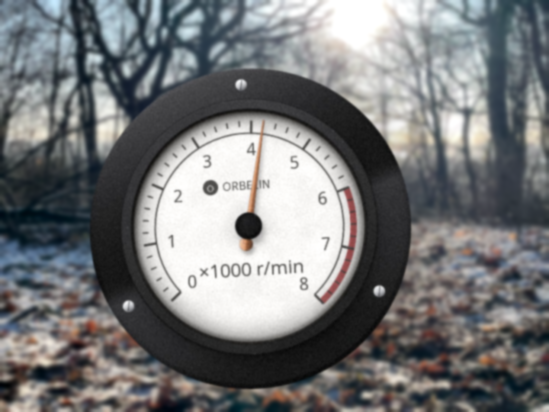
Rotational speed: 4200 rpm
